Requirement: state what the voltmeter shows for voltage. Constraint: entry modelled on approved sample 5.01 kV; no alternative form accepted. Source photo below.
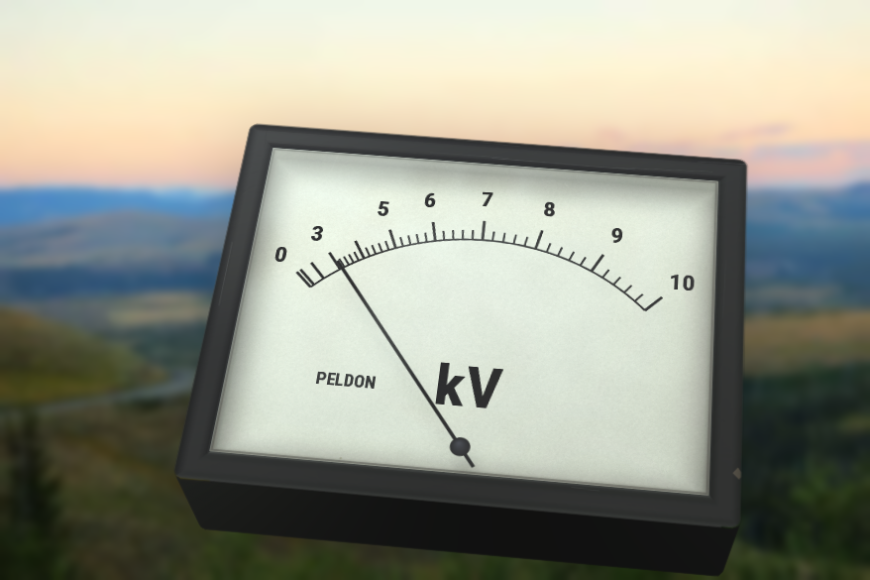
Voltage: 3 kV
